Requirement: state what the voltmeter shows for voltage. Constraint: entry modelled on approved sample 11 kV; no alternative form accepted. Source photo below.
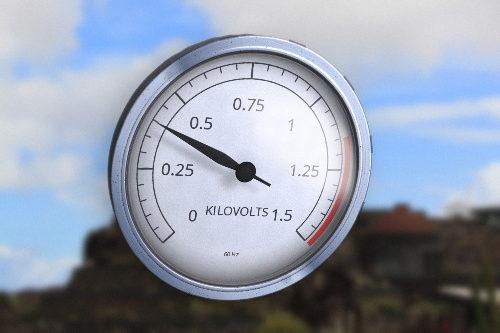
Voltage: 0.4 kV
